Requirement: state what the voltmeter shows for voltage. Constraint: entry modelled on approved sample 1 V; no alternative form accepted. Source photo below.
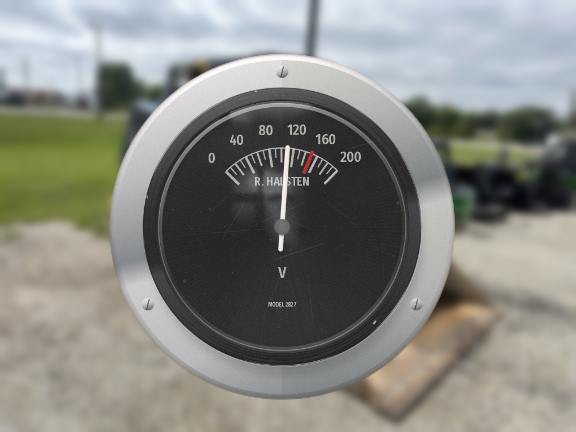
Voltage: 110 V
